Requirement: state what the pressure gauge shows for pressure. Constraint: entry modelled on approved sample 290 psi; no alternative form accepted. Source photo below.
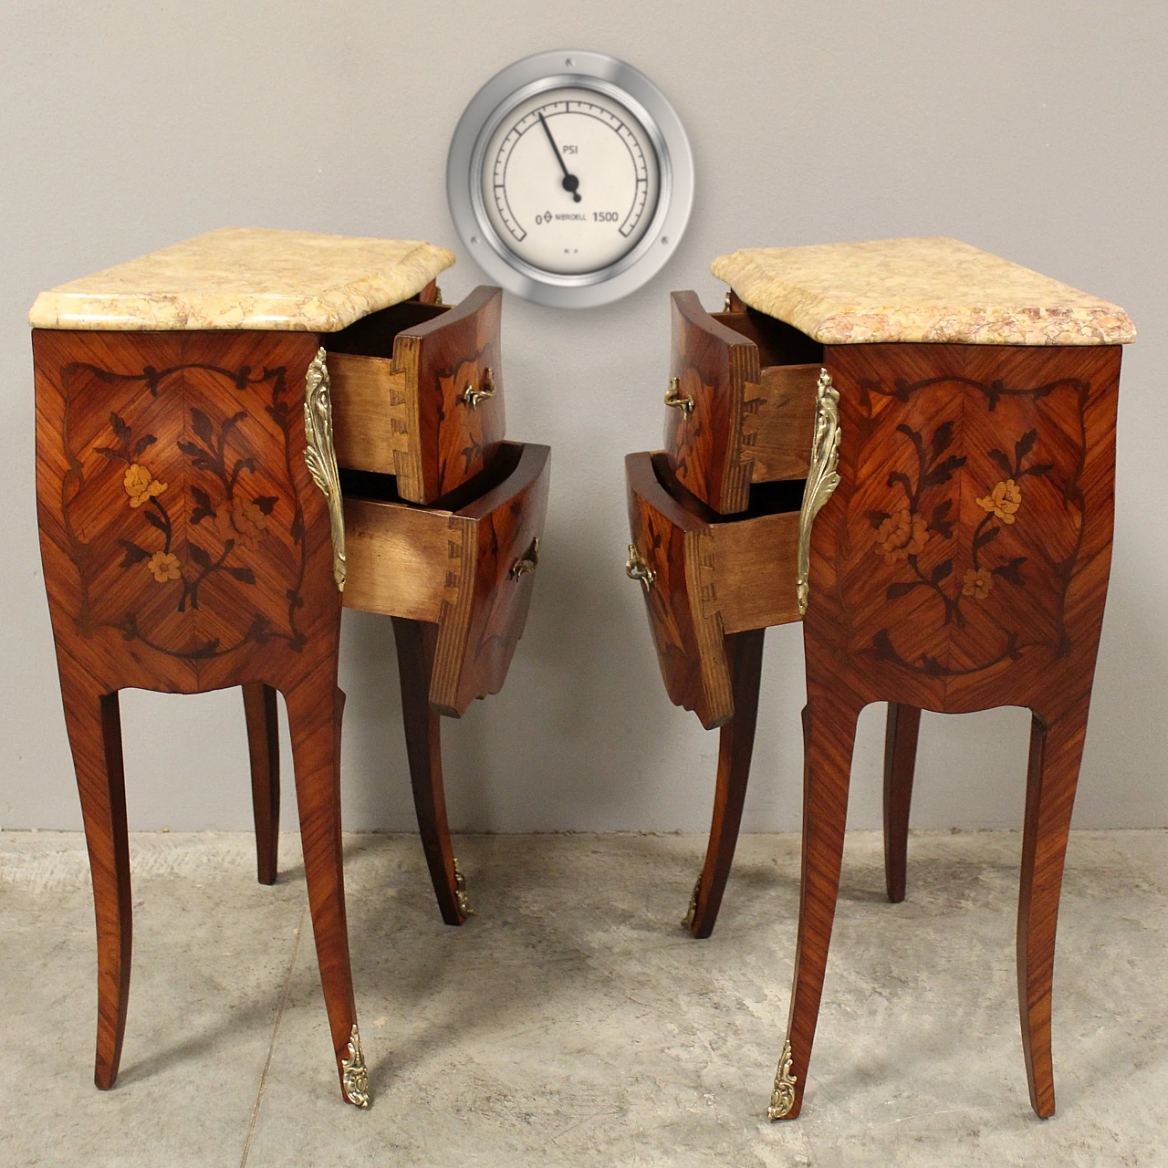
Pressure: 625 psi
